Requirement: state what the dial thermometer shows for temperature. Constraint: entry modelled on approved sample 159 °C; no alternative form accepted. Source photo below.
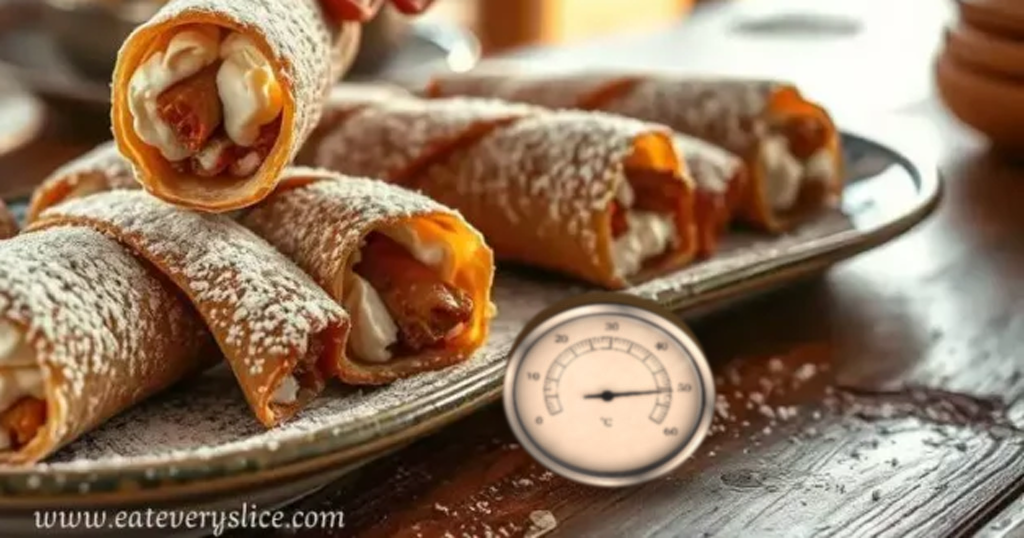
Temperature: 50 °C
